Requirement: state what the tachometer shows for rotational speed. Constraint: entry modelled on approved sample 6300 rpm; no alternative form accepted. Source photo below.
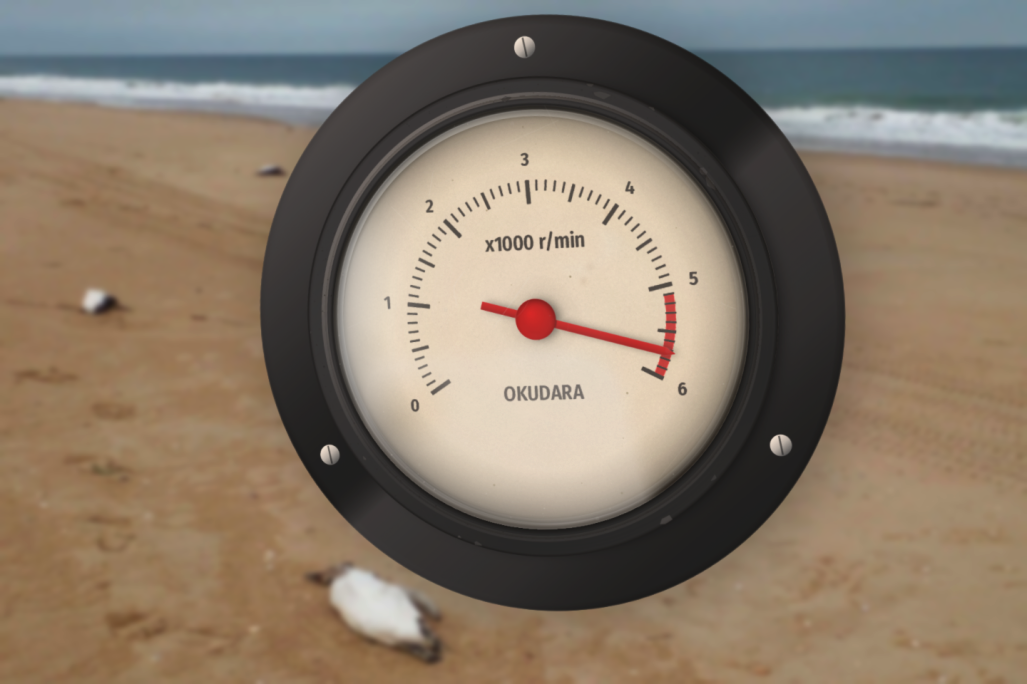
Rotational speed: 5700 rpm
